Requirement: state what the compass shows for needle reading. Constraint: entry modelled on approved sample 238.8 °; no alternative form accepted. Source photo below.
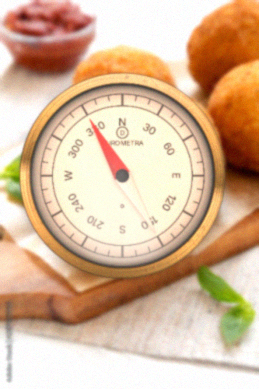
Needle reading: 330 °
